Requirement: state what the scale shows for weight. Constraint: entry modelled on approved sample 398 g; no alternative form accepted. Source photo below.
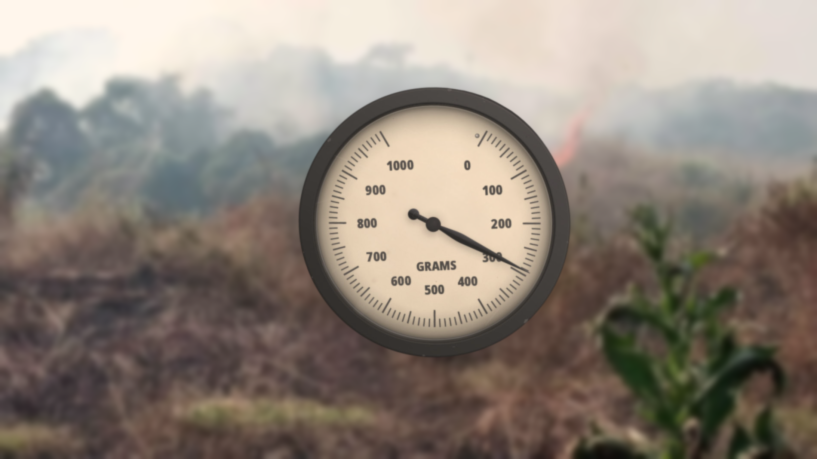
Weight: 290 g
